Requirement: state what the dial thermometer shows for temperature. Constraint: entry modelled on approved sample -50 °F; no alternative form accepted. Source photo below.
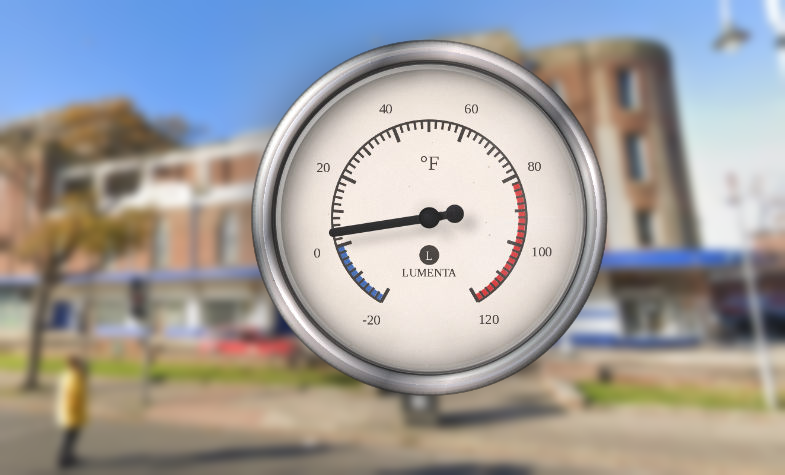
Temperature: 4 °F
